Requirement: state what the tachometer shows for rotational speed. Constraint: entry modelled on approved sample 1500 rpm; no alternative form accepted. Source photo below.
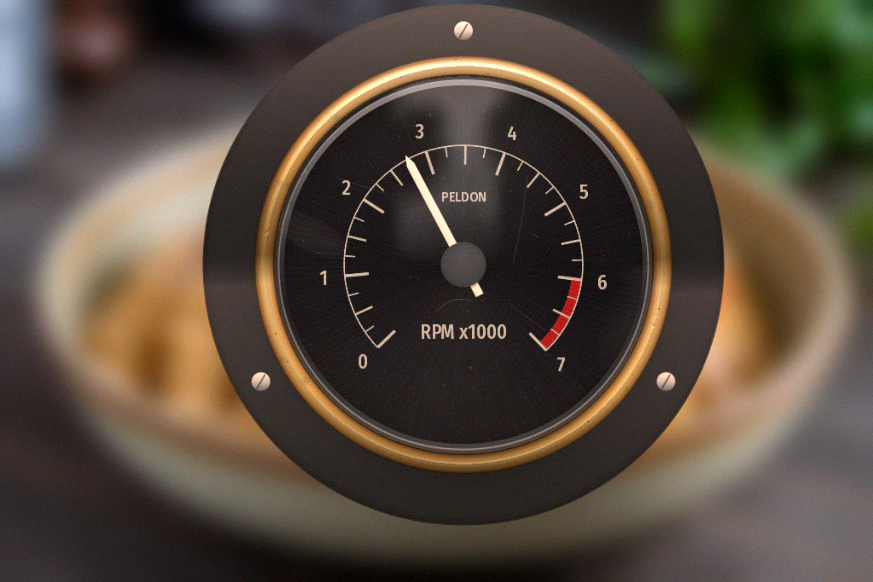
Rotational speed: 2750 rpm
